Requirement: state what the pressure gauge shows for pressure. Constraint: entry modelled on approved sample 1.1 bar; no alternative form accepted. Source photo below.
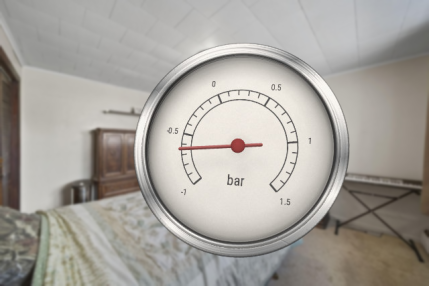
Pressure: -0.65 bar
